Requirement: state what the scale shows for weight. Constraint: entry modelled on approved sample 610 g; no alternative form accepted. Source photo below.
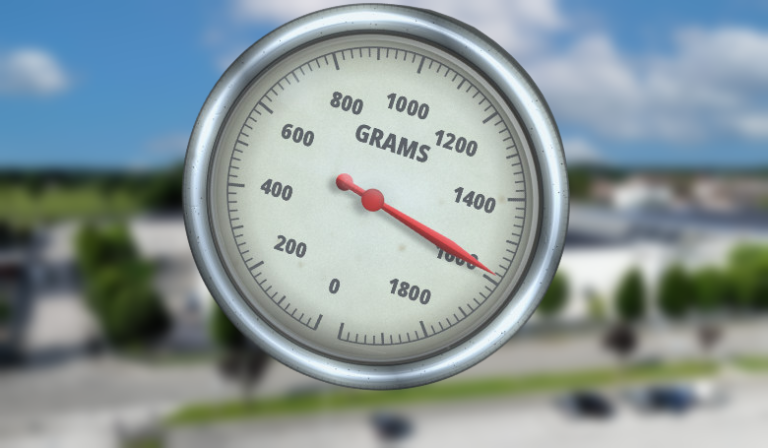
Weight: 1580 g
